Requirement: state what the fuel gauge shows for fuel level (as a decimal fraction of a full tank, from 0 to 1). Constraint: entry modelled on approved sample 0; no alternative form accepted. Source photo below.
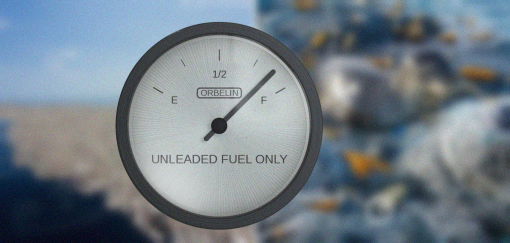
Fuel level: 0.875
